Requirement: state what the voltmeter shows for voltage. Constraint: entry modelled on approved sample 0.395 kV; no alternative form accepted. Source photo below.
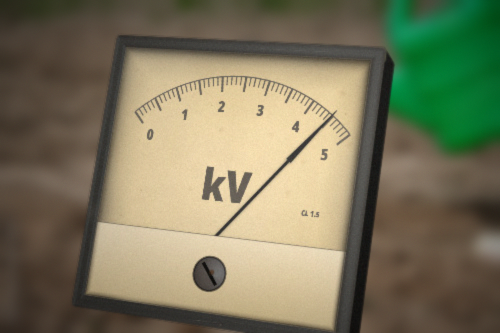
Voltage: 4.5 kV
